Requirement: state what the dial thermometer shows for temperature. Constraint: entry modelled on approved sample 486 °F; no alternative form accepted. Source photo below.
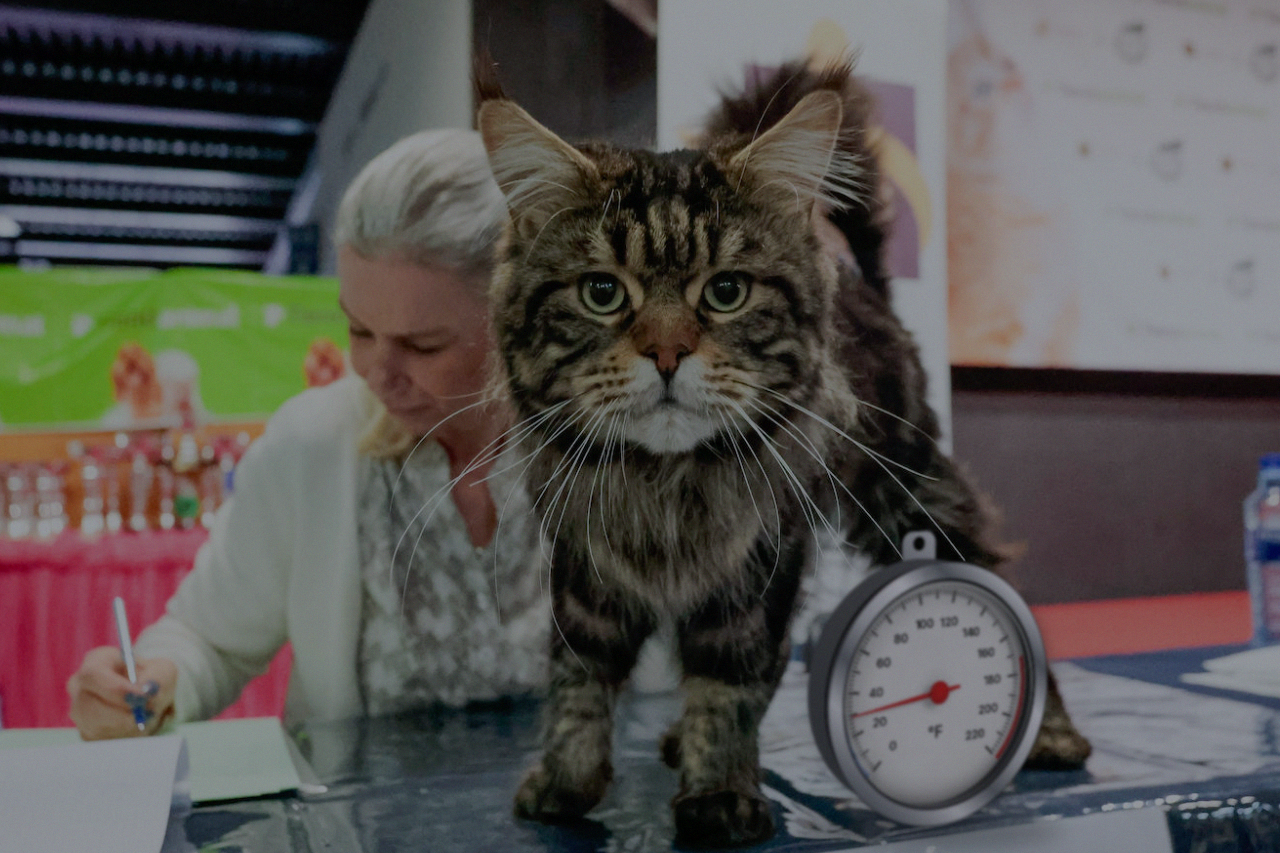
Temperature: 30 °F
